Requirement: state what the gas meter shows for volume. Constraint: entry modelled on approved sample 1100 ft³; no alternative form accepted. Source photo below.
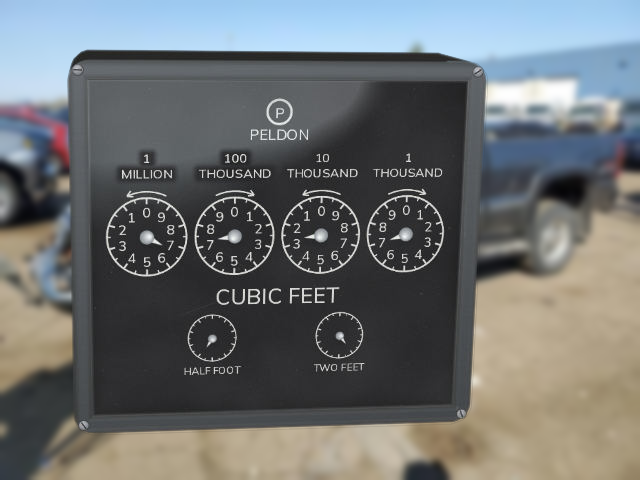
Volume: 672700 ft³
